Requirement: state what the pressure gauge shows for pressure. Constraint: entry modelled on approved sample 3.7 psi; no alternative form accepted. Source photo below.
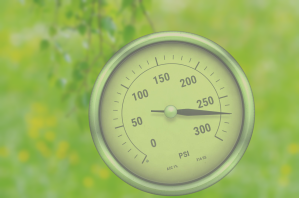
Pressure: 270 psi
